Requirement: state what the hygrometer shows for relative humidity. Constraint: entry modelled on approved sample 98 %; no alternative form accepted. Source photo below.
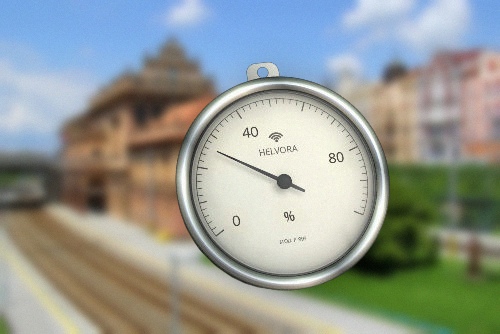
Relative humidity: 26 %
